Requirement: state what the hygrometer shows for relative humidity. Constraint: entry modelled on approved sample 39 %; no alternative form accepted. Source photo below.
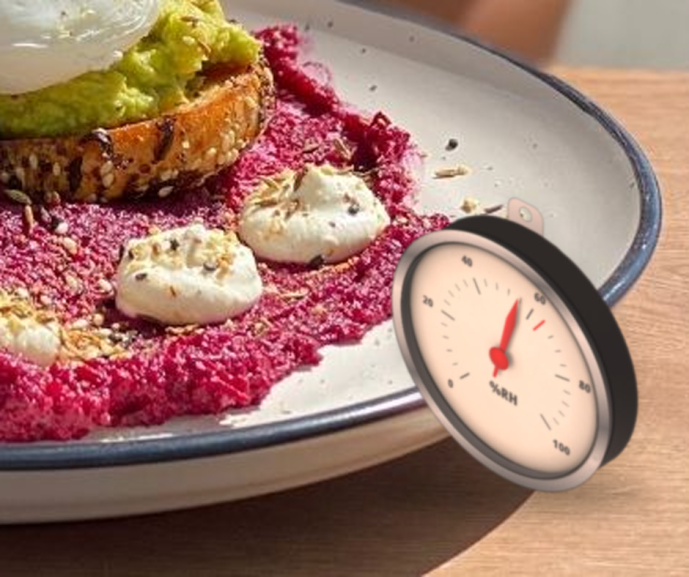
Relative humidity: 56 %
